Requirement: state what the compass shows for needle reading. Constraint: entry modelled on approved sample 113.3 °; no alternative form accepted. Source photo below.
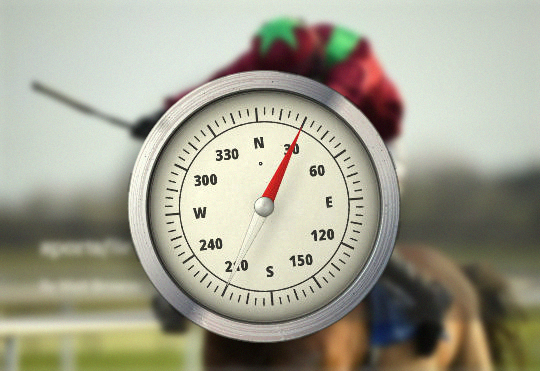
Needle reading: 30 °
